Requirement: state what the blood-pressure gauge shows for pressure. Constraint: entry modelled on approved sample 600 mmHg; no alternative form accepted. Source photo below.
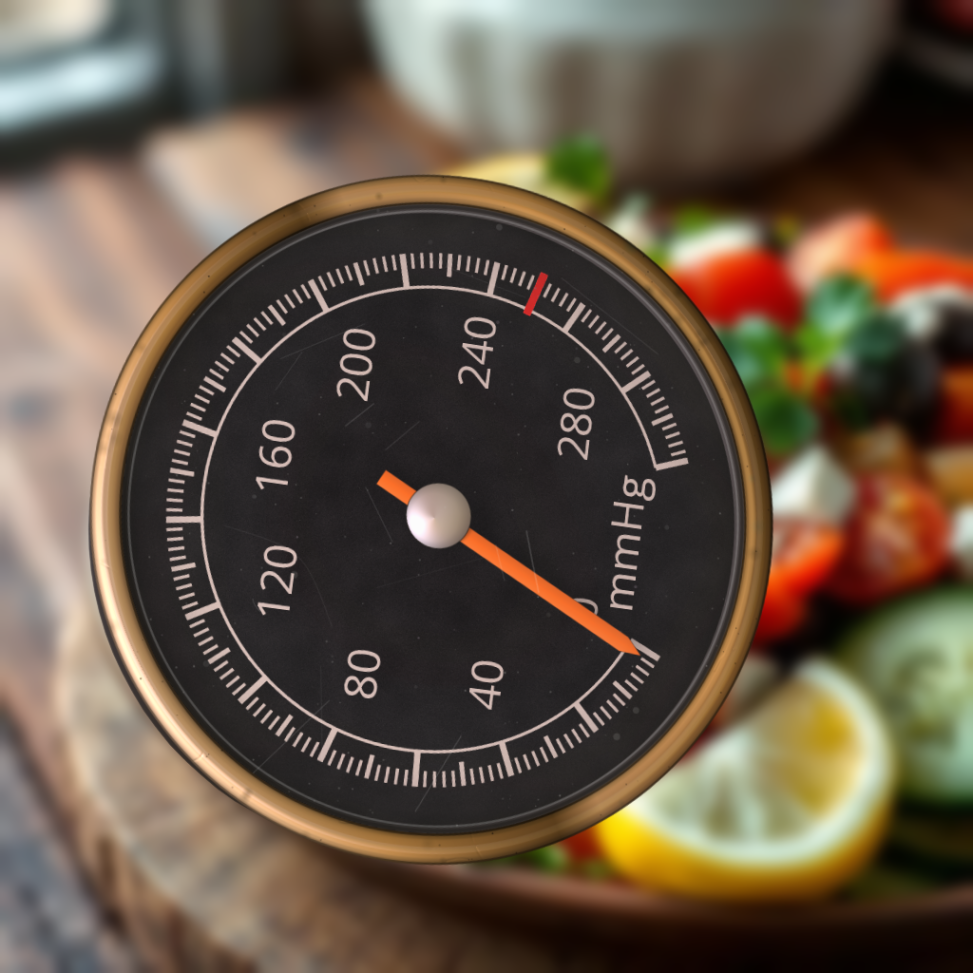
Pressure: 2 mmHg
